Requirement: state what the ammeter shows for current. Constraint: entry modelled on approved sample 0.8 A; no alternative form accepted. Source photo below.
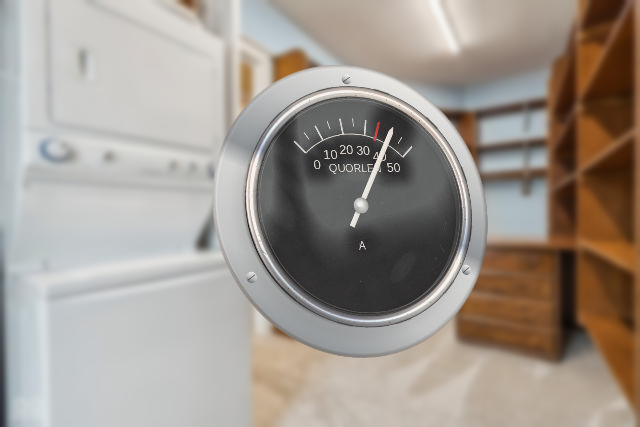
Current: 40 A
